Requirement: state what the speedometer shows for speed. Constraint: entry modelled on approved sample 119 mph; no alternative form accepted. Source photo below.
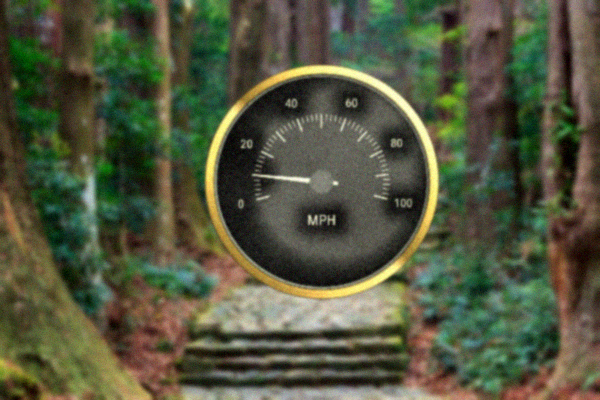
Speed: 10 mph
